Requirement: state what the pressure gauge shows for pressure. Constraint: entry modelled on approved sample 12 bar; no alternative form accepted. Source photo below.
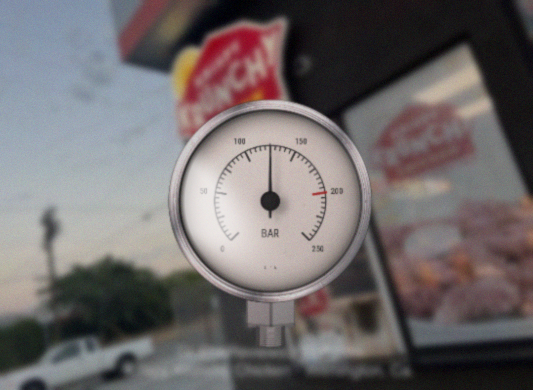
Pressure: 125 bar
